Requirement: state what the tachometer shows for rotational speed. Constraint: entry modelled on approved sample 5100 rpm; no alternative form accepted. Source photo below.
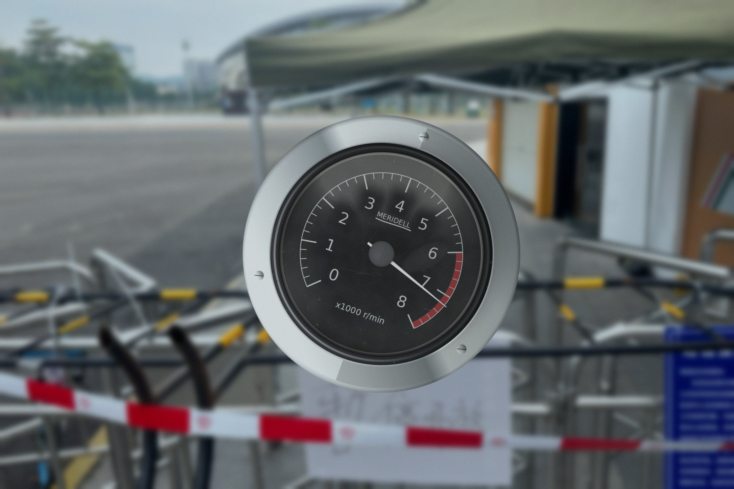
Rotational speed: 7200 rpm
